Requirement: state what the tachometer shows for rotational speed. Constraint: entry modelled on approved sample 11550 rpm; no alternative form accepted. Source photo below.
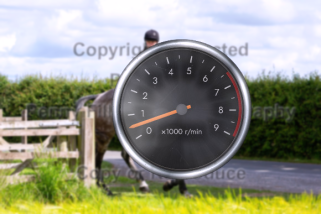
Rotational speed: 500 rpm
